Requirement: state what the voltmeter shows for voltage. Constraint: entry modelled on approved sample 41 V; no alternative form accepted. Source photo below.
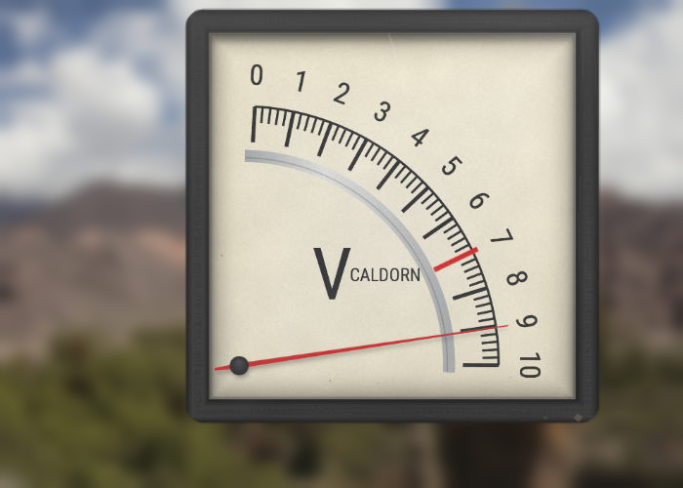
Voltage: 9 V
